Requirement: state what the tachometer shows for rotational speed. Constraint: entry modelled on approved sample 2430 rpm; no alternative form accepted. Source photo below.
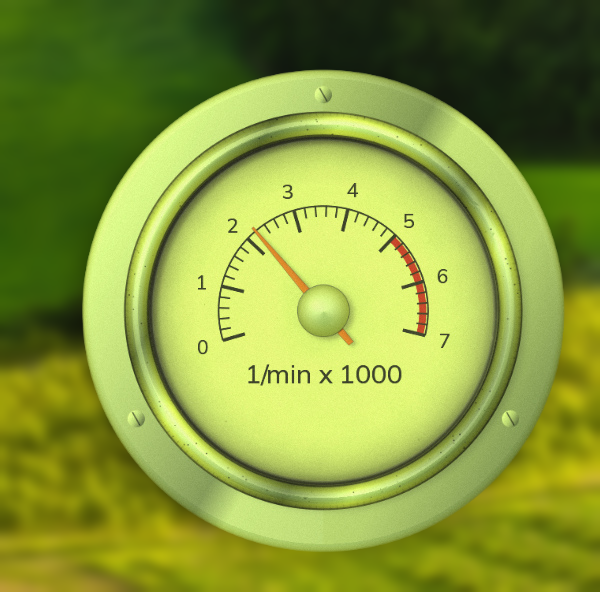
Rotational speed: 2200 rpm
